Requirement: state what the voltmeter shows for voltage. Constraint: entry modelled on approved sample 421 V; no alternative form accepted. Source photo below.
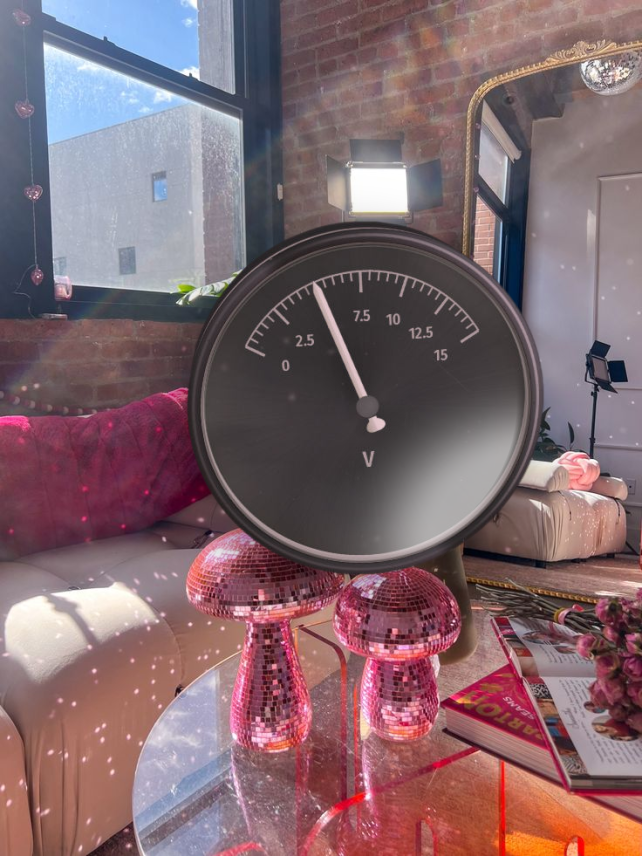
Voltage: 5 V
